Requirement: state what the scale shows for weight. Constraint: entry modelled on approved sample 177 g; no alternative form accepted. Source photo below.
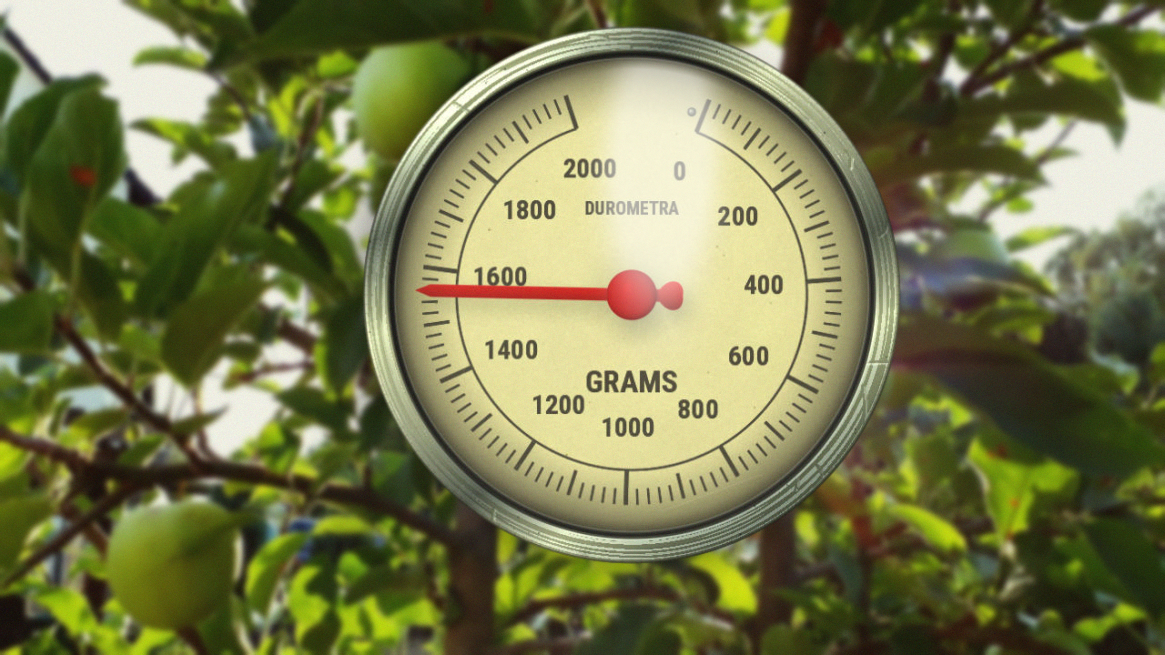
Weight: 1560 g
